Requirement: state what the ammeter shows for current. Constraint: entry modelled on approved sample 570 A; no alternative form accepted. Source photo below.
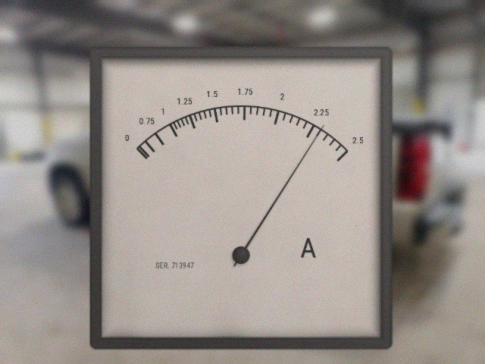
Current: 2.3 A
